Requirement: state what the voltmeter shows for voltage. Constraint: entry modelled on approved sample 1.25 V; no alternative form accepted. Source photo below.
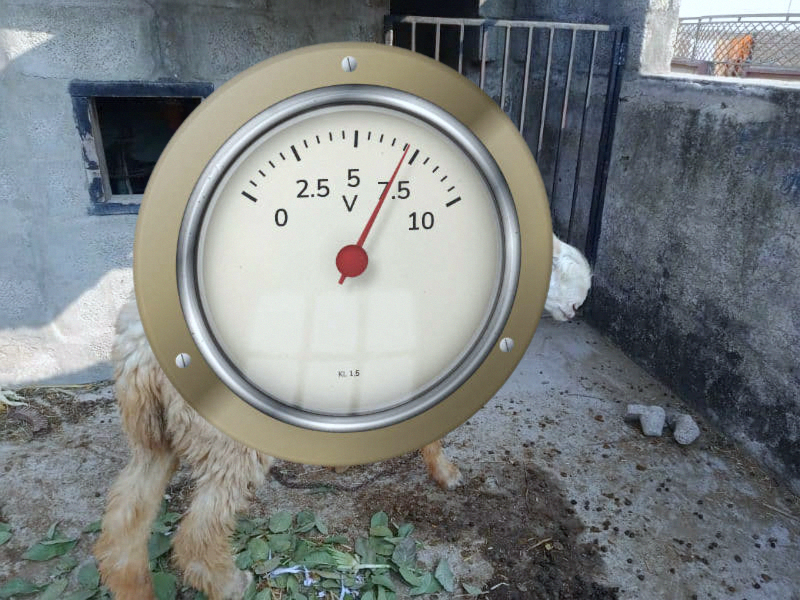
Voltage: 7 V
